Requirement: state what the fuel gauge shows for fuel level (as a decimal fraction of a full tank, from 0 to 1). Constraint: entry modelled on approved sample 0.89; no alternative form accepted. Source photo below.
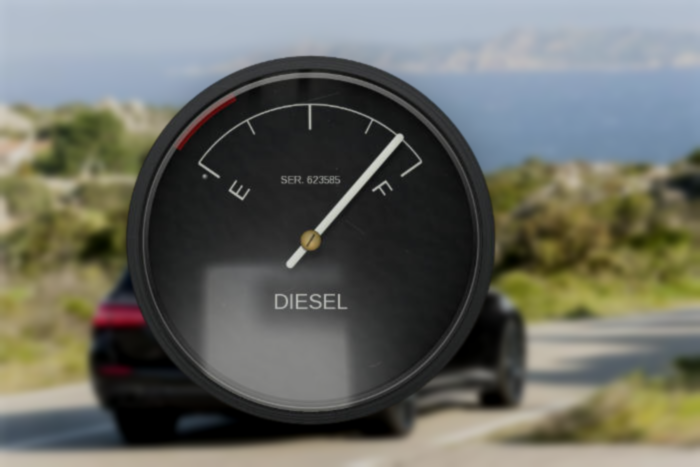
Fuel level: 0.875
